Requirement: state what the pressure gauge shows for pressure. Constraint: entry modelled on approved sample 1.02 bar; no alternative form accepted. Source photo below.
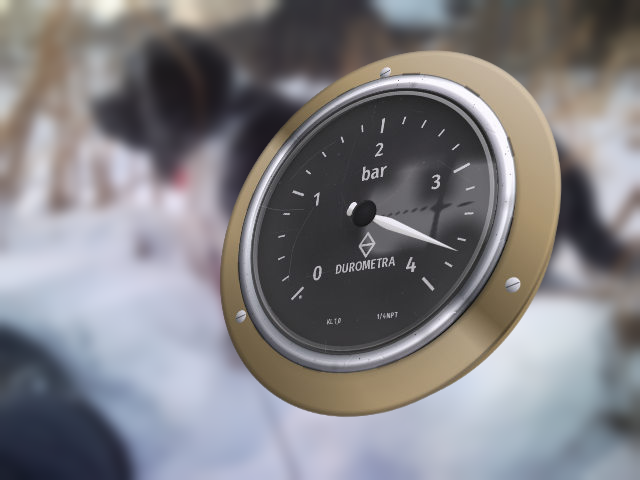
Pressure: 3.7 bar
